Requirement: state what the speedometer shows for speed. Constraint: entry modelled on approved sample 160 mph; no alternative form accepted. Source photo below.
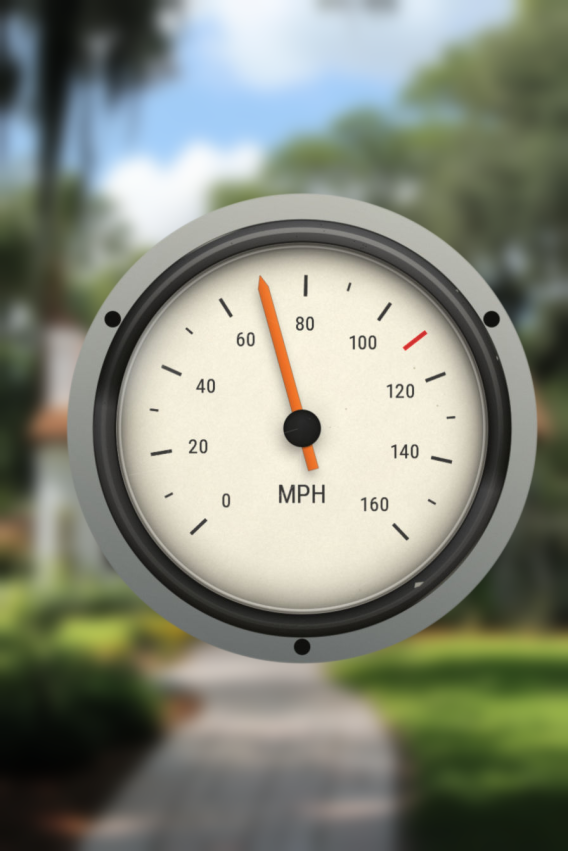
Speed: 70 mph
